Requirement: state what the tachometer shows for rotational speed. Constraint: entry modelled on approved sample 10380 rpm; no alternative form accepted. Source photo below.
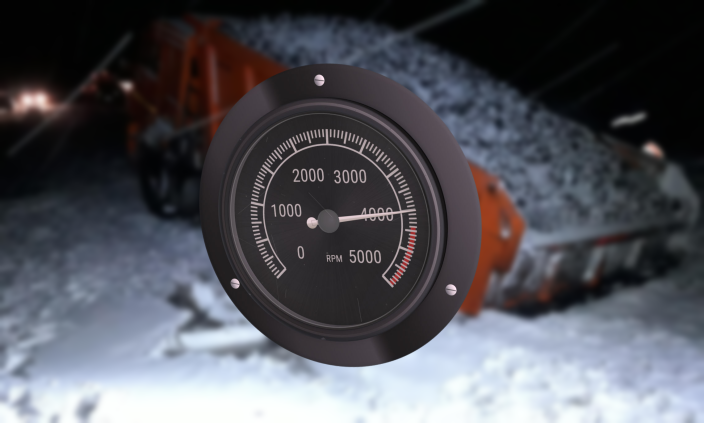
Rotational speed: 4000 rpm
